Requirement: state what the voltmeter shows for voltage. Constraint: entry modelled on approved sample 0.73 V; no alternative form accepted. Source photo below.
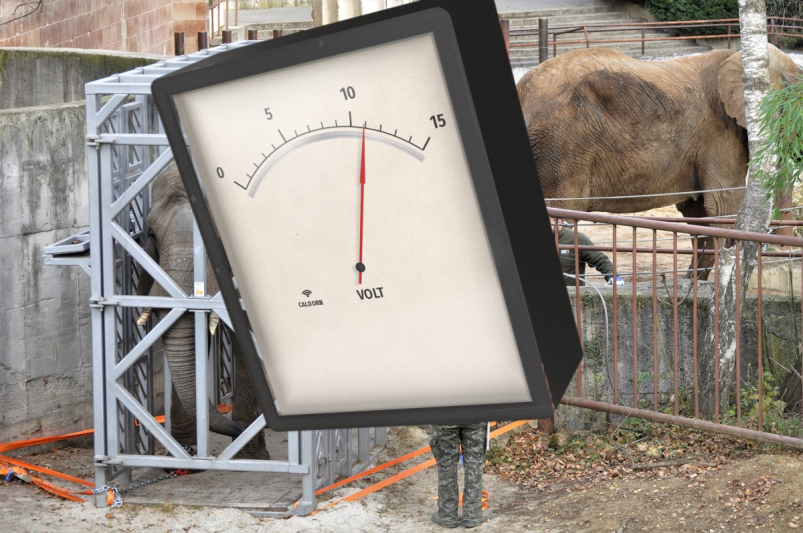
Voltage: 11 V
